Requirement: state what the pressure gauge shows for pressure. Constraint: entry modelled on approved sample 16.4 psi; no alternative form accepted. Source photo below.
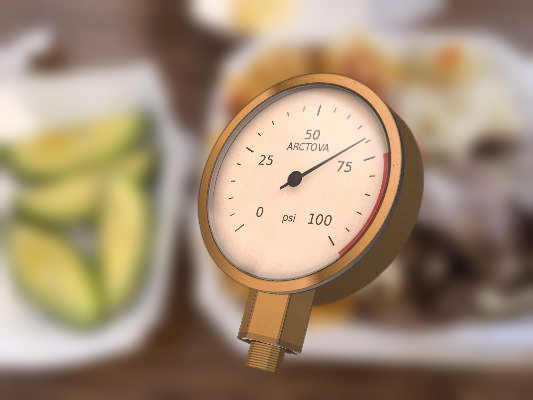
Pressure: 70 psi
